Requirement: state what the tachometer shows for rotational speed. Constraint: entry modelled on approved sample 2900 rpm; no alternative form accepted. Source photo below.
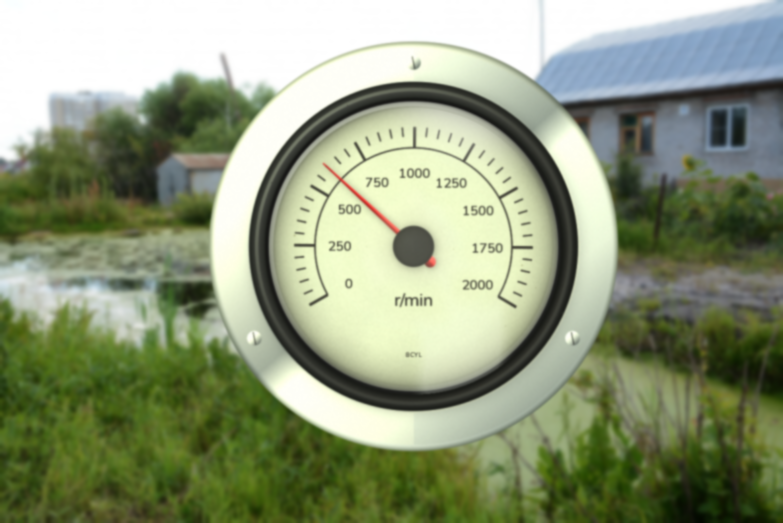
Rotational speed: 600 rpm
